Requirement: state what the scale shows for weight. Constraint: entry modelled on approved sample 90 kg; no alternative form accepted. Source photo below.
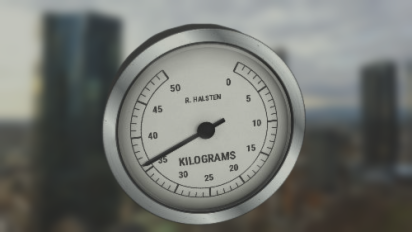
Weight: 36 kg
